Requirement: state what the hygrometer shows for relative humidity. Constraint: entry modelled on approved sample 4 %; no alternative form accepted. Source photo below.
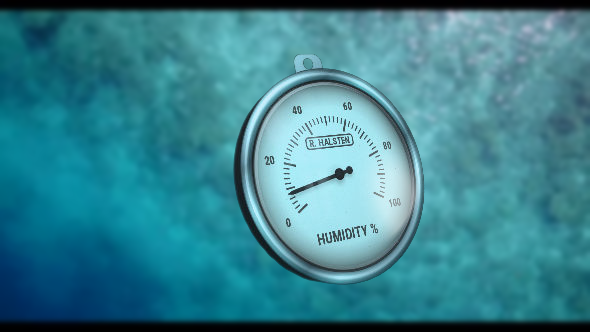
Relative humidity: 8 %
